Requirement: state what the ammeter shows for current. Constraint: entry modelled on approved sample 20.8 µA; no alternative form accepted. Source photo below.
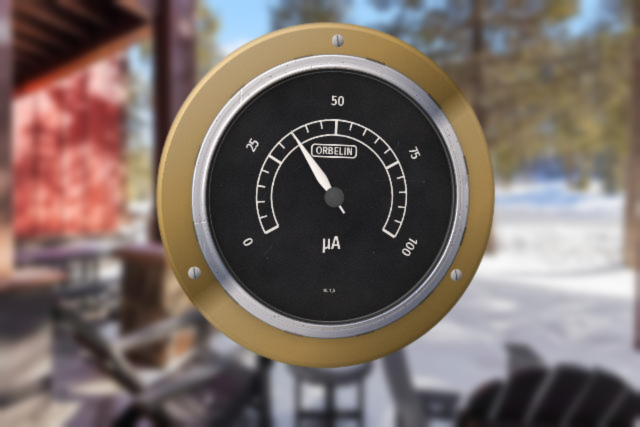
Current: 35 µA
